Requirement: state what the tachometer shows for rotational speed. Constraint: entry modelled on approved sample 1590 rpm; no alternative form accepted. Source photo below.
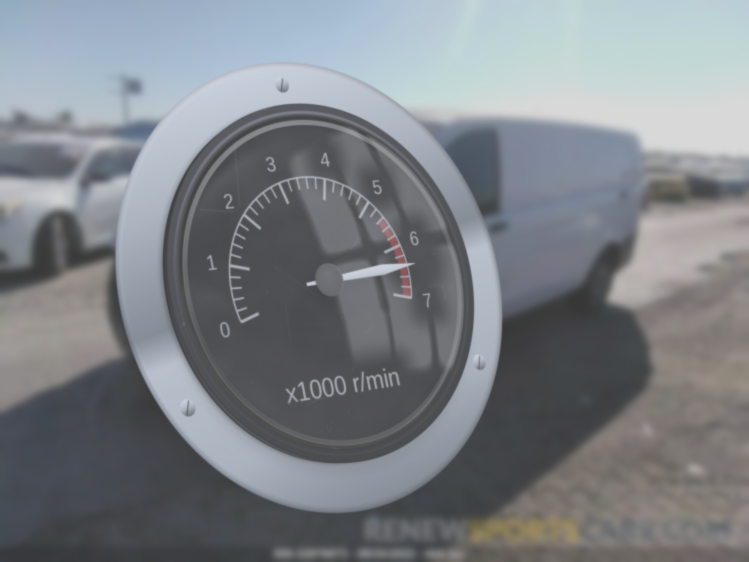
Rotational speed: 6400 rpm
